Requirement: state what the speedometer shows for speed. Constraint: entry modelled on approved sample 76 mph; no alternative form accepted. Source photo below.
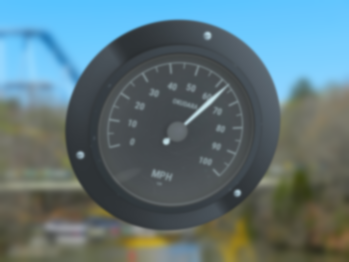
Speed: 62.5 mph
